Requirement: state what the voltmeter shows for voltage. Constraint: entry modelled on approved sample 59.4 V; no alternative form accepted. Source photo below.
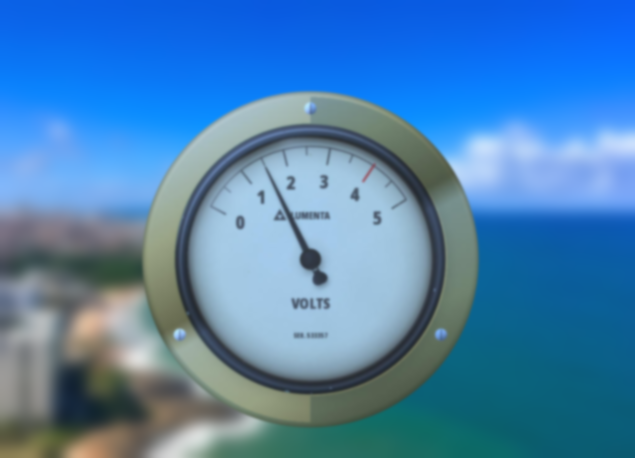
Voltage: 1.5 V
